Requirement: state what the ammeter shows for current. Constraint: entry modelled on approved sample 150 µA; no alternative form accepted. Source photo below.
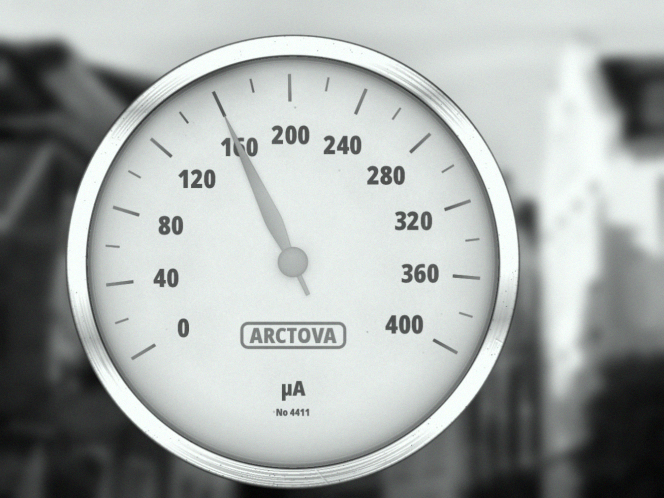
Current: 160 µA
